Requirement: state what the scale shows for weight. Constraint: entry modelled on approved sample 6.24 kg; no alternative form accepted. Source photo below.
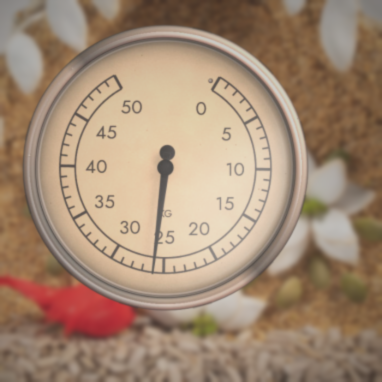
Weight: 26 kg
